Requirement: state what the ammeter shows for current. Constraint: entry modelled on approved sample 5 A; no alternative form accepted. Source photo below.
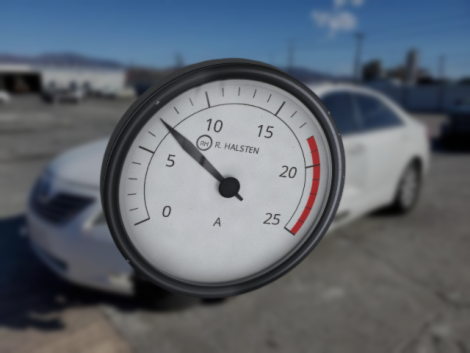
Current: 7 A
